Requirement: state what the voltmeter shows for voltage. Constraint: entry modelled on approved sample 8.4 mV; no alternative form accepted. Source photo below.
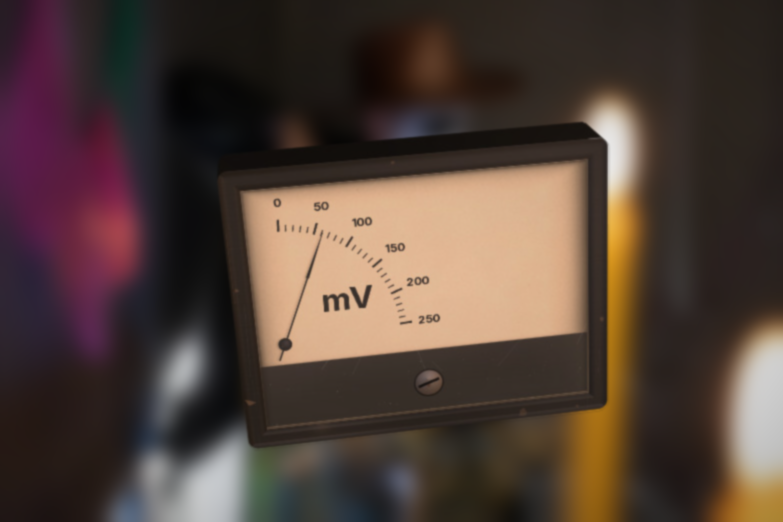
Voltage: 60 mV
